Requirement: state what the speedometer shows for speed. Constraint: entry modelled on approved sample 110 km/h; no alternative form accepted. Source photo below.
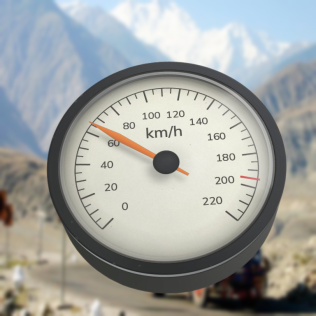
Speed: 65 km/h
